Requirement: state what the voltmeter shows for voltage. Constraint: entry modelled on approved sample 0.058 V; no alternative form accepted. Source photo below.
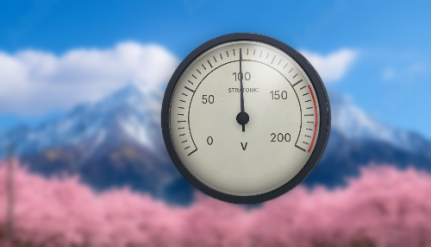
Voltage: 100 V
